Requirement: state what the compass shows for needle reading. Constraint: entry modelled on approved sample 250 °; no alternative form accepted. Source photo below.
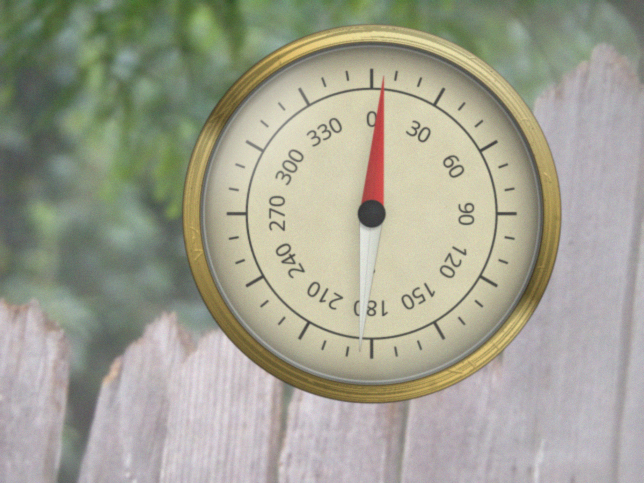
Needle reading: 5 °
